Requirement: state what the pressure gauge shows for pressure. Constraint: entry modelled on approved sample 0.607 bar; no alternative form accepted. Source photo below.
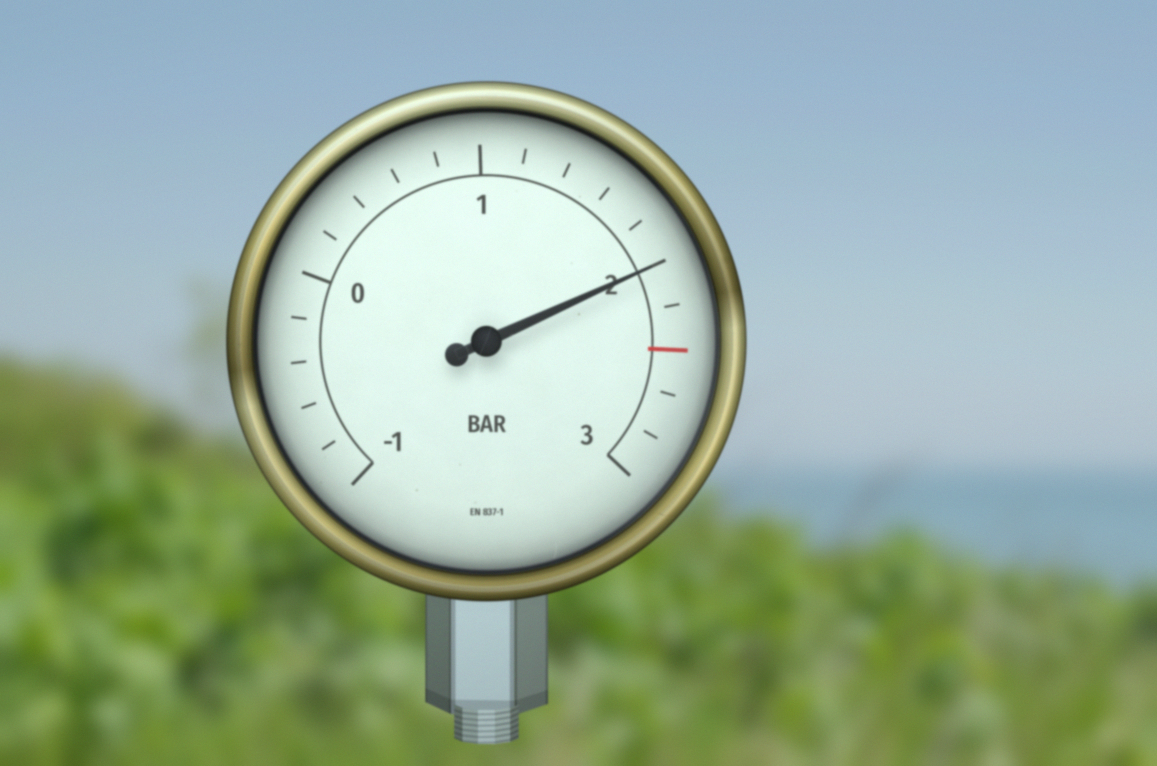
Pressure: 2 bar
